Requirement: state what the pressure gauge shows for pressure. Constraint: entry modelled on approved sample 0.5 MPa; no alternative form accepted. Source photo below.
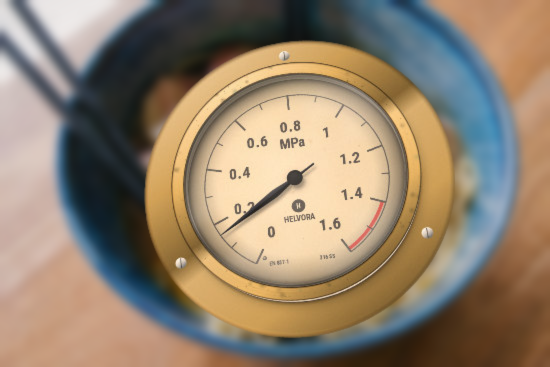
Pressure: 0.15 MPa
